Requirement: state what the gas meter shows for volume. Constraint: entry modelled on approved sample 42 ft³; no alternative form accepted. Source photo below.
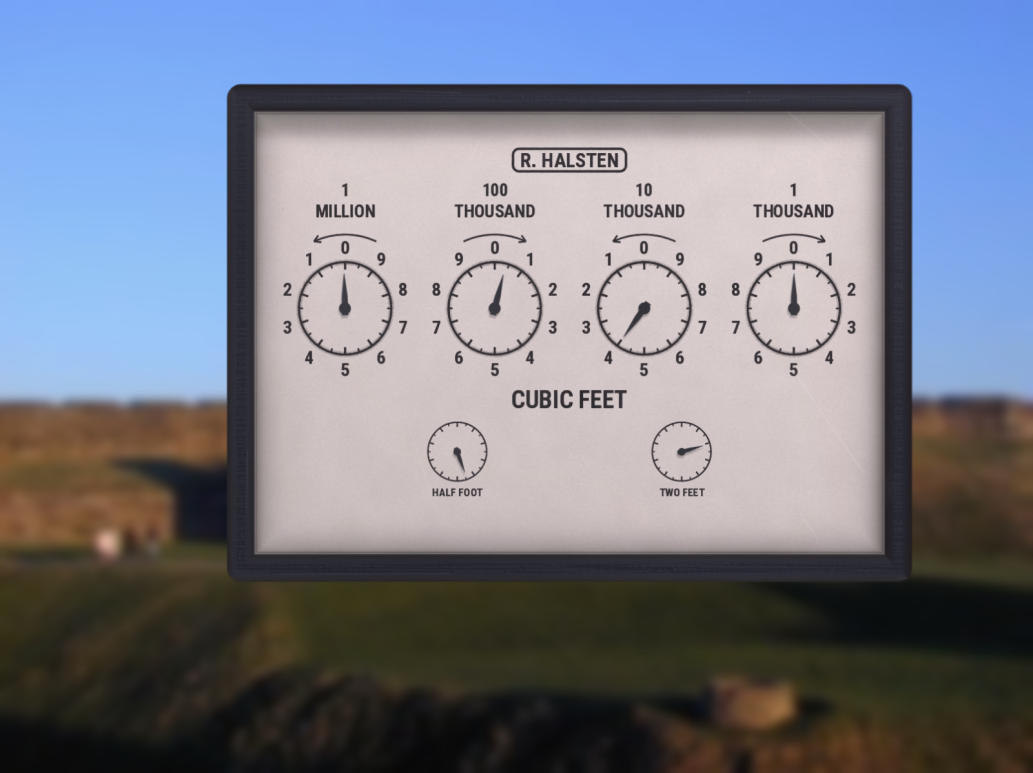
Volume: 4000 ft³
